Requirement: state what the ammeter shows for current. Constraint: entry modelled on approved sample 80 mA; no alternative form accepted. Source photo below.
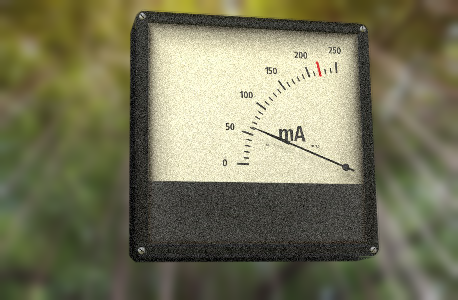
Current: 60 mA
